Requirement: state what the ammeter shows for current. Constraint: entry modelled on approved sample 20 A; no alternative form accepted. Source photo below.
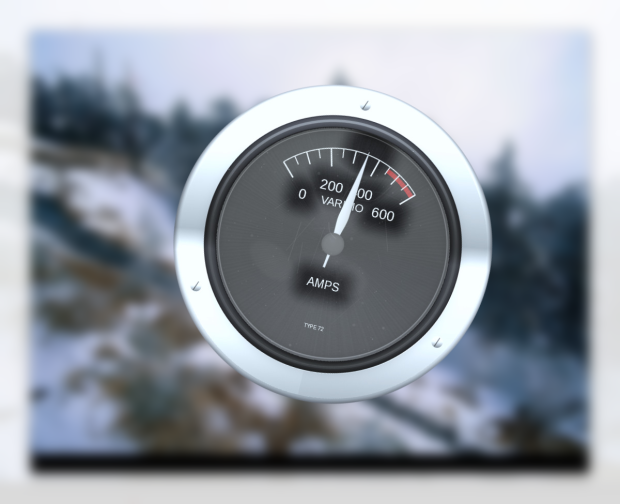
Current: 350 A
